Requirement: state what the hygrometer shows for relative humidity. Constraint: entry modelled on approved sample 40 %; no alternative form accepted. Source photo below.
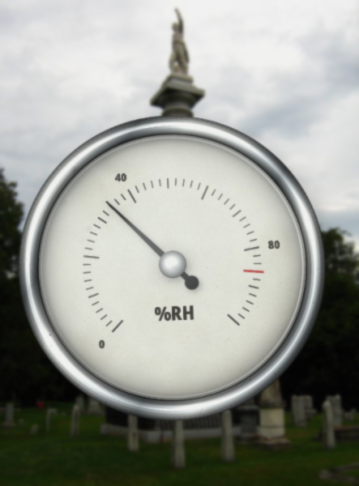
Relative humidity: 34 %
